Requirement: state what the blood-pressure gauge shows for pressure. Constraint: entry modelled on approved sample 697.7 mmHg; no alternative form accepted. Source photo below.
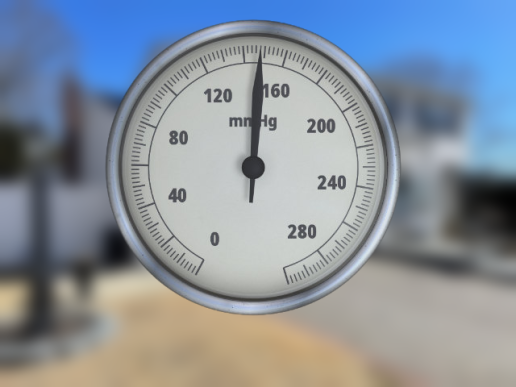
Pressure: 148 mmHg
